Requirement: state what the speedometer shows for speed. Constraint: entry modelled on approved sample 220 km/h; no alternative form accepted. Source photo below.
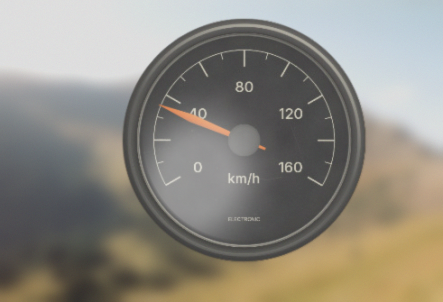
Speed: 35 km/h
